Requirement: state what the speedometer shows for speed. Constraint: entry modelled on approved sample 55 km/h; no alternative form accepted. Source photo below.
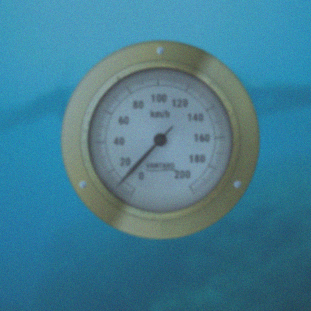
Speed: 10 km/h
